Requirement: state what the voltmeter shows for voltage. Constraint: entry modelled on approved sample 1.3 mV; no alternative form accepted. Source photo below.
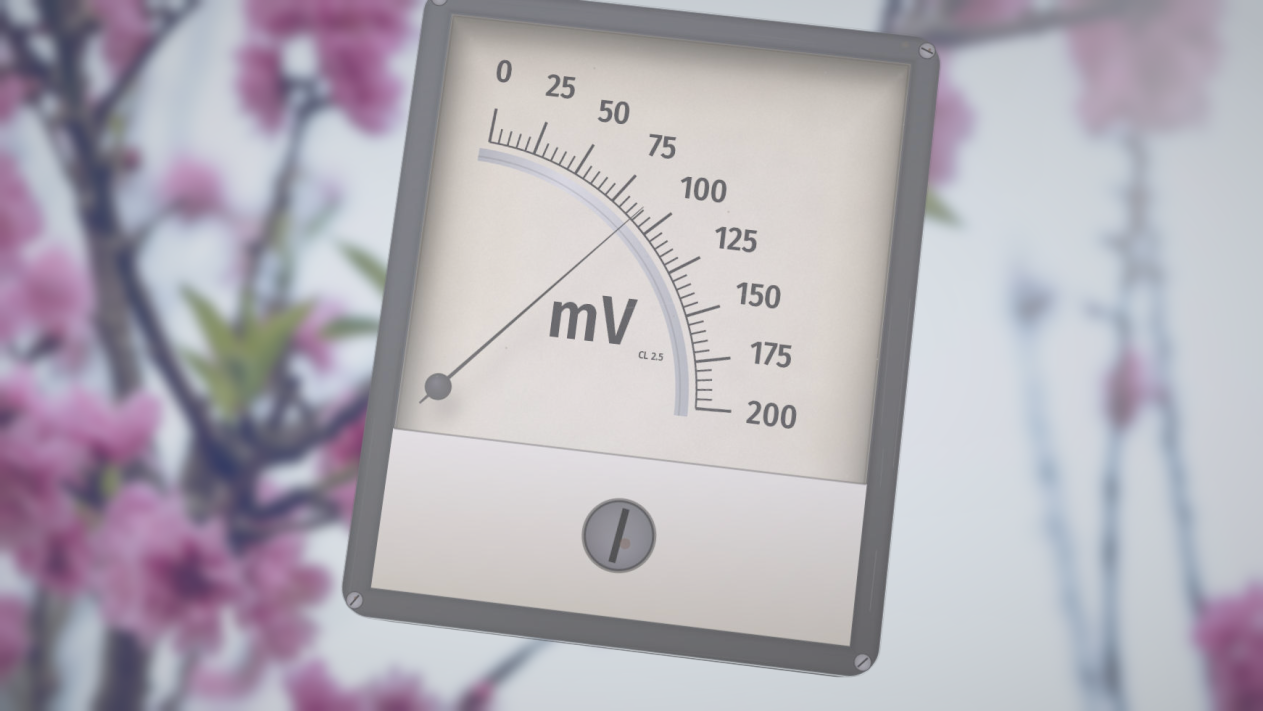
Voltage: 90 mV
